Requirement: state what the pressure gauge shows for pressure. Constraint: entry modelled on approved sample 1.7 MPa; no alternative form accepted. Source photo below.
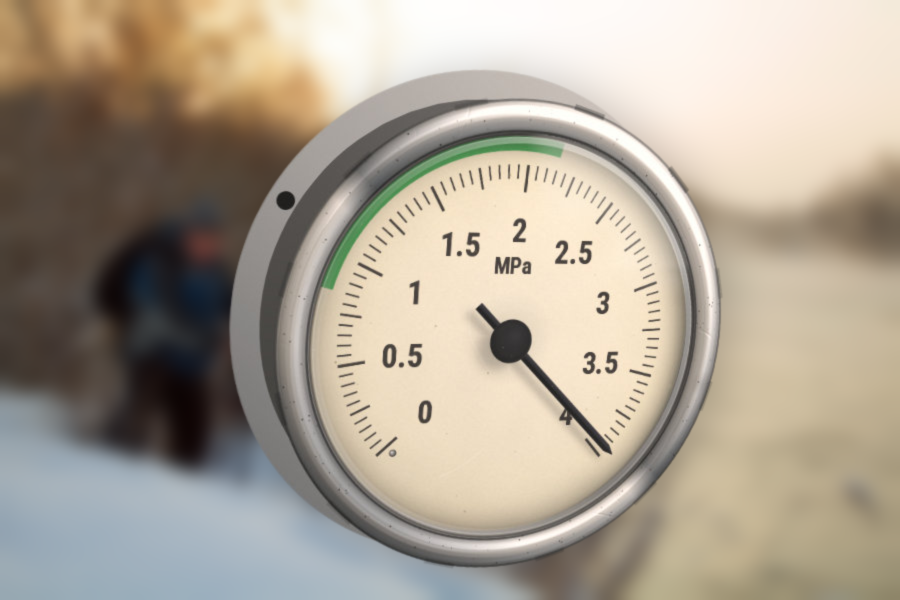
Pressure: 3.95 MPa
